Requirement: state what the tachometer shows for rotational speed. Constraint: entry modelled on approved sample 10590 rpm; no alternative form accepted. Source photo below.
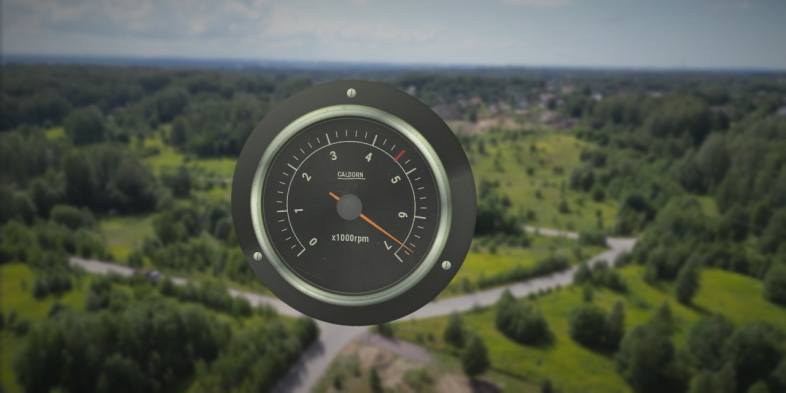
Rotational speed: 6700 rpm
